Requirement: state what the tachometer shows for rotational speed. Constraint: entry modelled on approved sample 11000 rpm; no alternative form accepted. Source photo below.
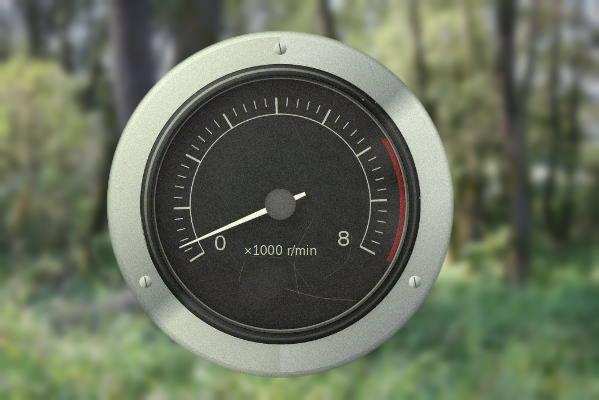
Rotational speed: 300 rpm
